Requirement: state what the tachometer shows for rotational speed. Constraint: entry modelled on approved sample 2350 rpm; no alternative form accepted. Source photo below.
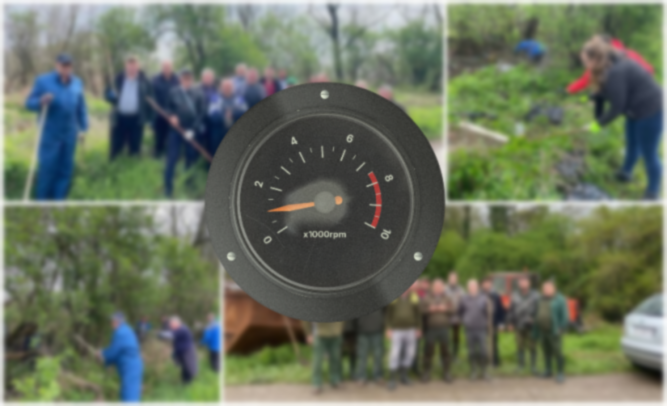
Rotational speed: 1000 rpm
